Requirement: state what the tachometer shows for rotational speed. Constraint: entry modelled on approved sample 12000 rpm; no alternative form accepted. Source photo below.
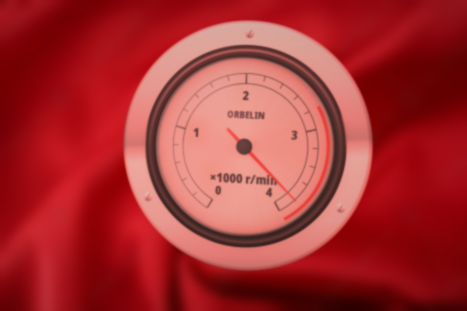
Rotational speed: 3800 rpm
